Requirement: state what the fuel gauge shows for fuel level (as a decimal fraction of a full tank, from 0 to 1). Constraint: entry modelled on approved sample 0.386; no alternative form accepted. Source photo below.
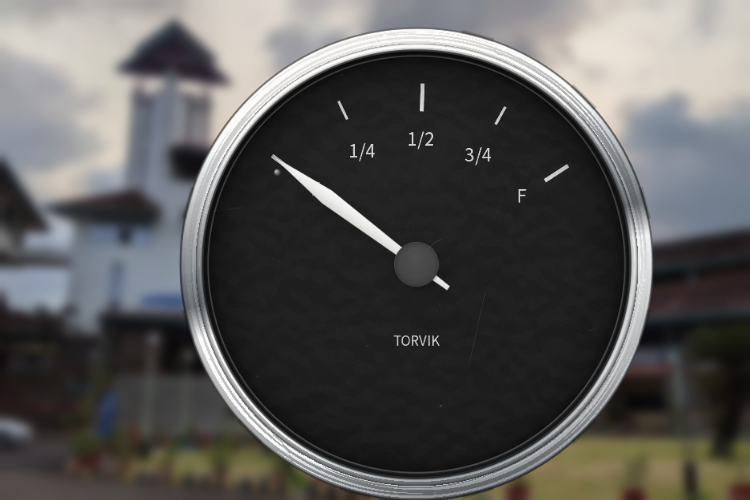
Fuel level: 0
